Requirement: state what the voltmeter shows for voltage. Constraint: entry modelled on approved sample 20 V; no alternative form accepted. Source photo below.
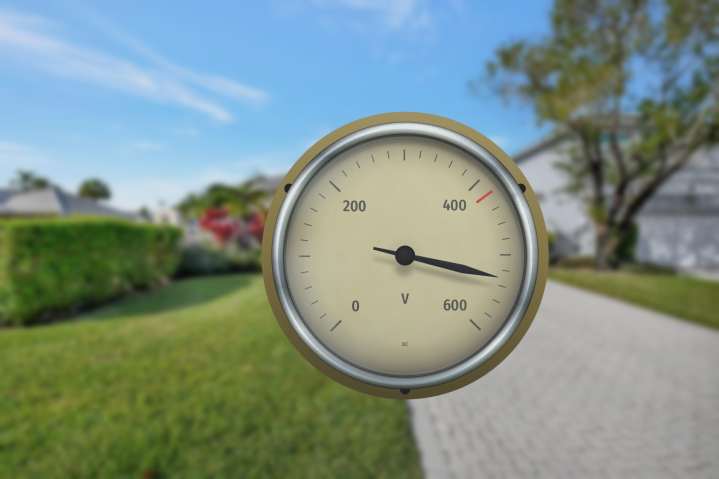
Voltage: 530 V
